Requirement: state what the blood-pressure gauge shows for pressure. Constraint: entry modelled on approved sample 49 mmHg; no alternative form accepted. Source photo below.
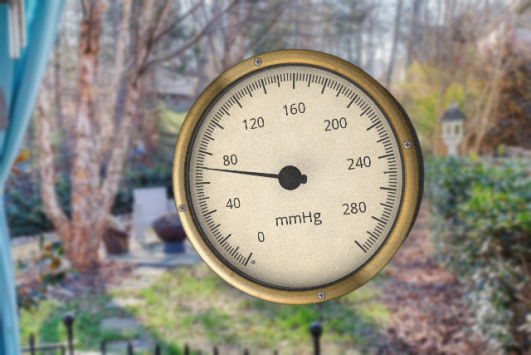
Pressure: 70 mmHg
